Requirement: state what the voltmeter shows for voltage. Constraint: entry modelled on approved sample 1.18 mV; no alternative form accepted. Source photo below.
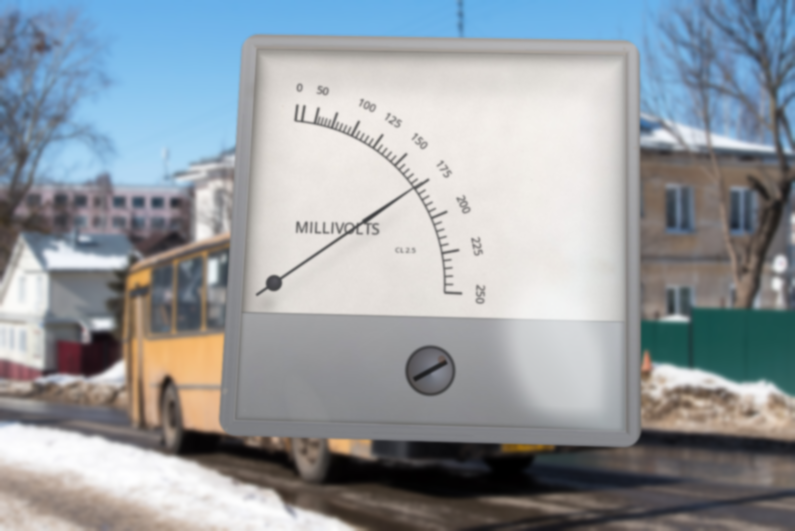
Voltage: 175 mV
